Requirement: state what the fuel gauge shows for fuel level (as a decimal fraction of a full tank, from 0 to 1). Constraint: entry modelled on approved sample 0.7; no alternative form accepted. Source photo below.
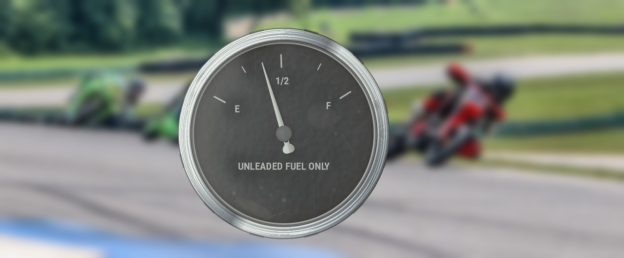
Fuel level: 0.375
